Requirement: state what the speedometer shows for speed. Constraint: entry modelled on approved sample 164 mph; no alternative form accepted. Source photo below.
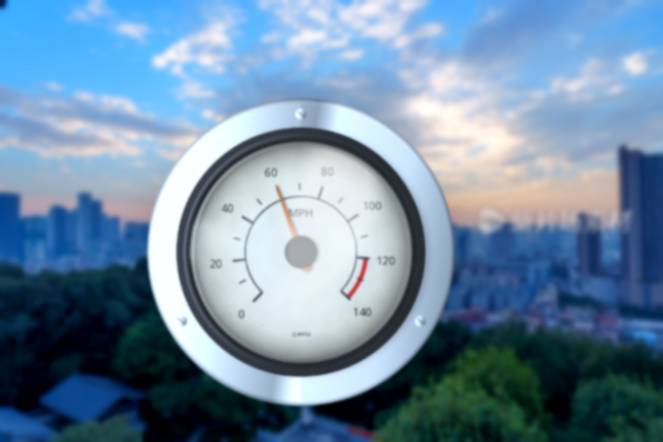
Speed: 60 mph
